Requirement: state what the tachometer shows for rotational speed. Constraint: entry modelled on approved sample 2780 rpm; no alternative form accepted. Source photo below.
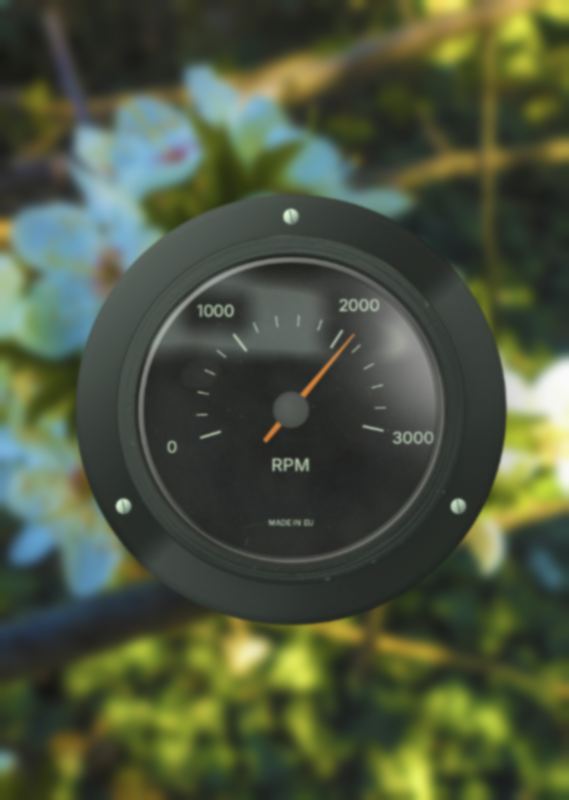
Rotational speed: 2100 rpm
